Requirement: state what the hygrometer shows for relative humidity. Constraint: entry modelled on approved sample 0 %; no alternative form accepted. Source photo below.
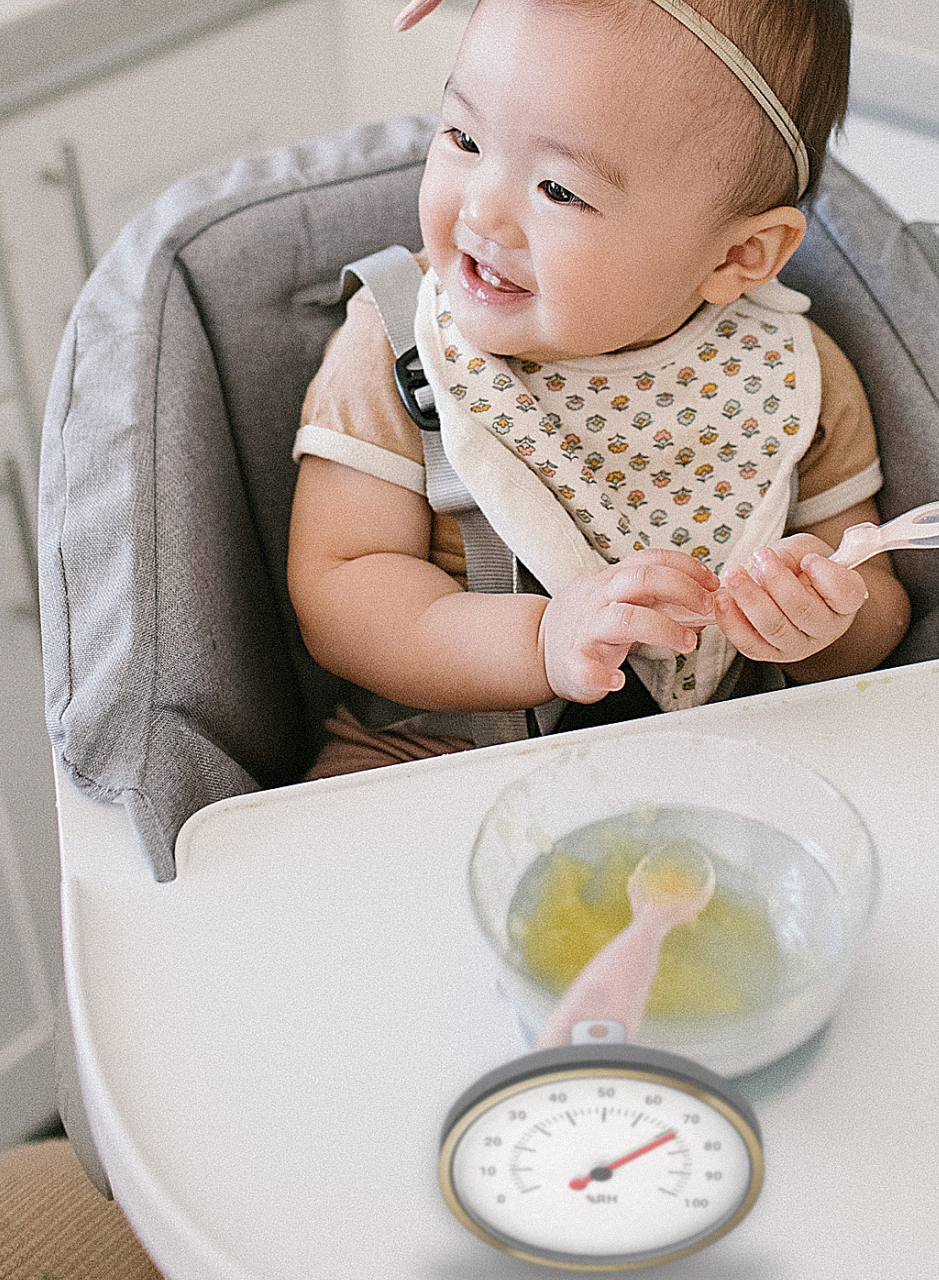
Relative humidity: 70 %
